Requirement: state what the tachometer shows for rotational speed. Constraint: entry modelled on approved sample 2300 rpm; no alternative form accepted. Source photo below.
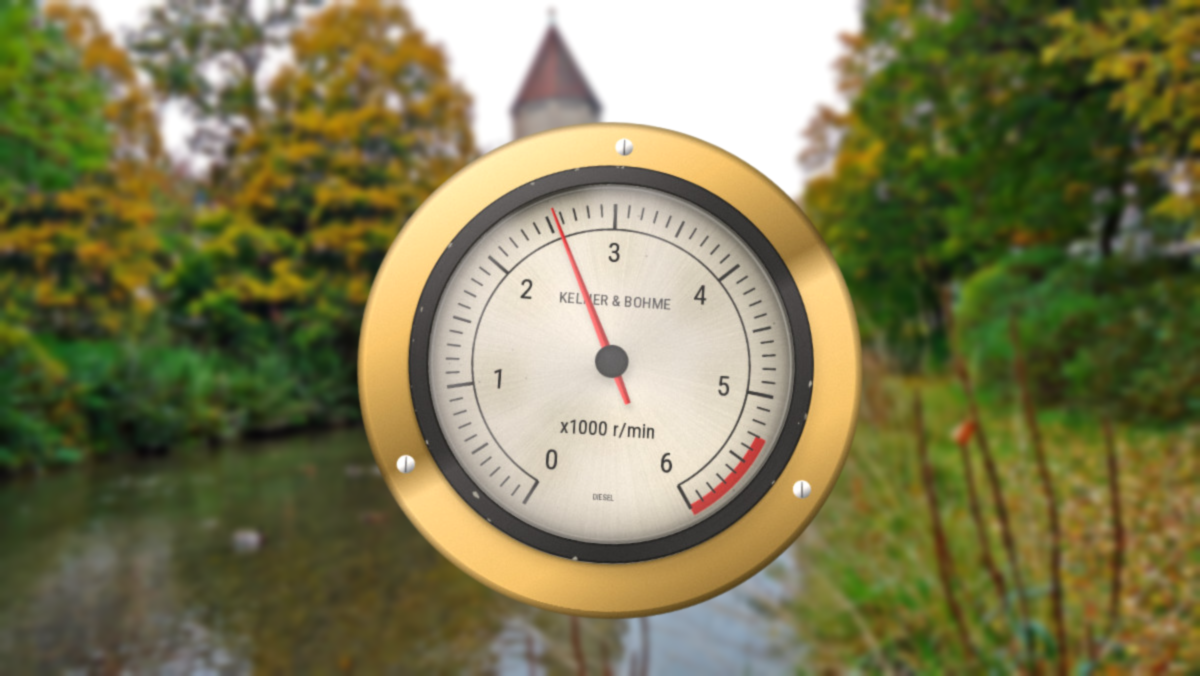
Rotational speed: 2550 rpm
